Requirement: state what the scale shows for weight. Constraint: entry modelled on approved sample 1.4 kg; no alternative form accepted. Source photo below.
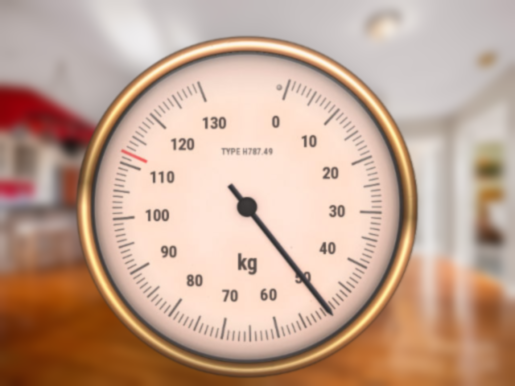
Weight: 50 kg
